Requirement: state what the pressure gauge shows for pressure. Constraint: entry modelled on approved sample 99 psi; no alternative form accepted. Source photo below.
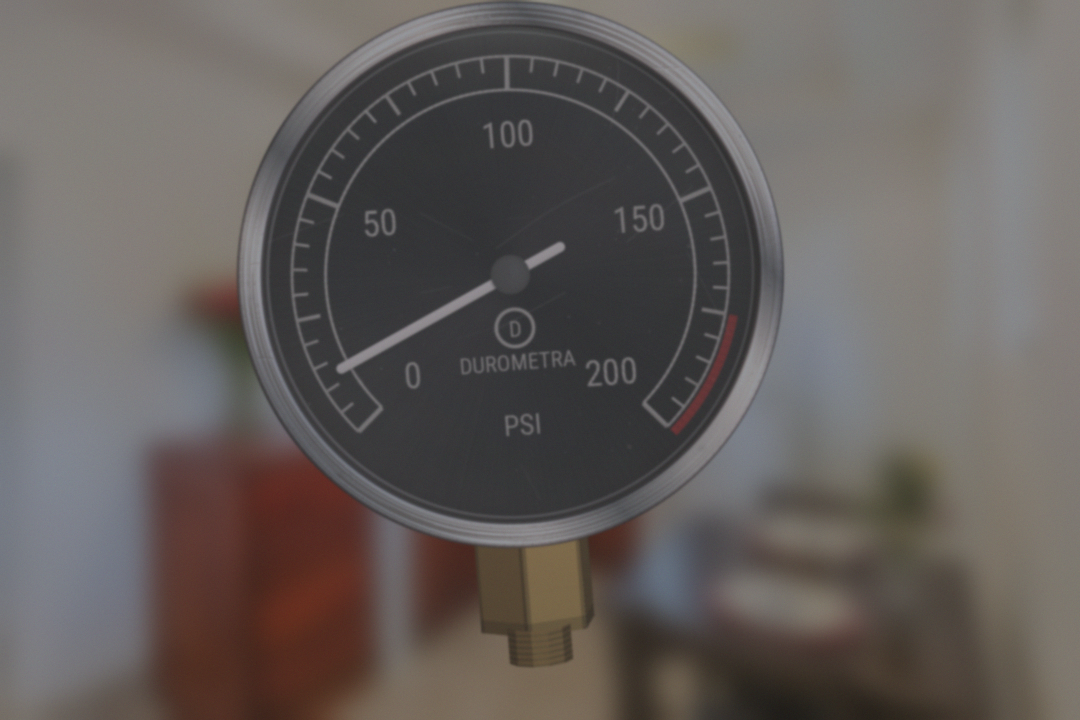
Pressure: 12.5 psi
